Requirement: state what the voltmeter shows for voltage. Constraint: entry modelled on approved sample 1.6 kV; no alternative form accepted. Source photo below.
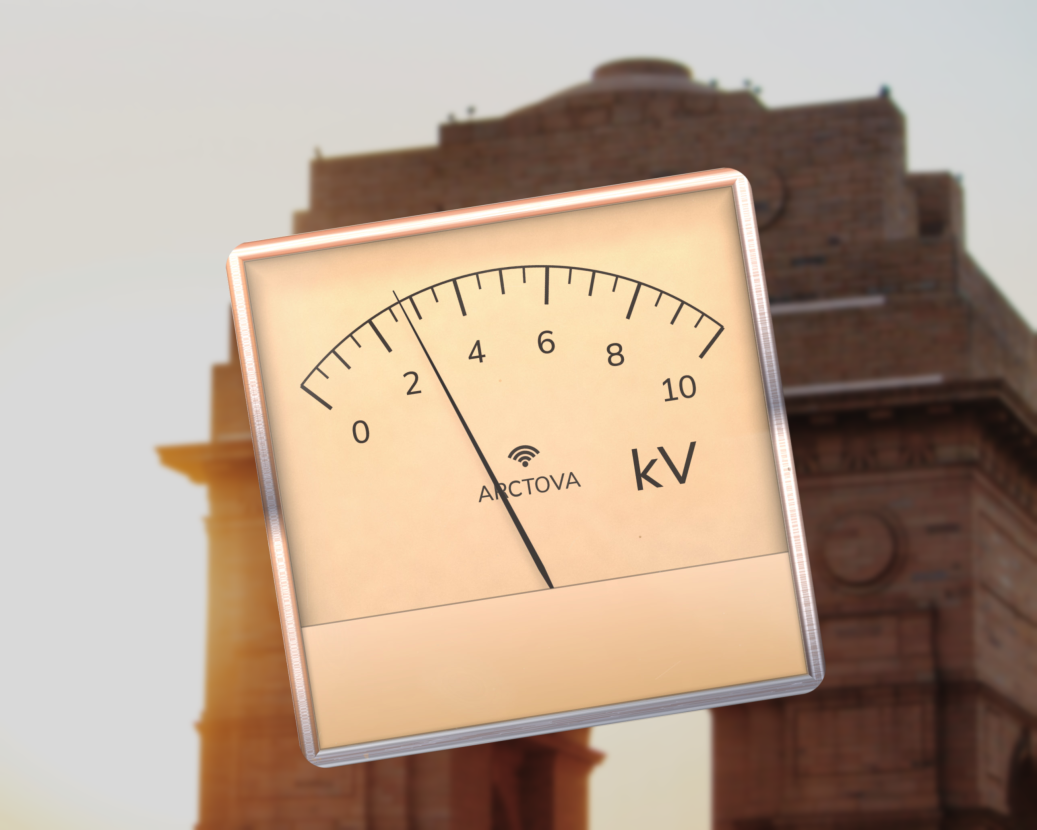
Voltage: 2.75 kV
